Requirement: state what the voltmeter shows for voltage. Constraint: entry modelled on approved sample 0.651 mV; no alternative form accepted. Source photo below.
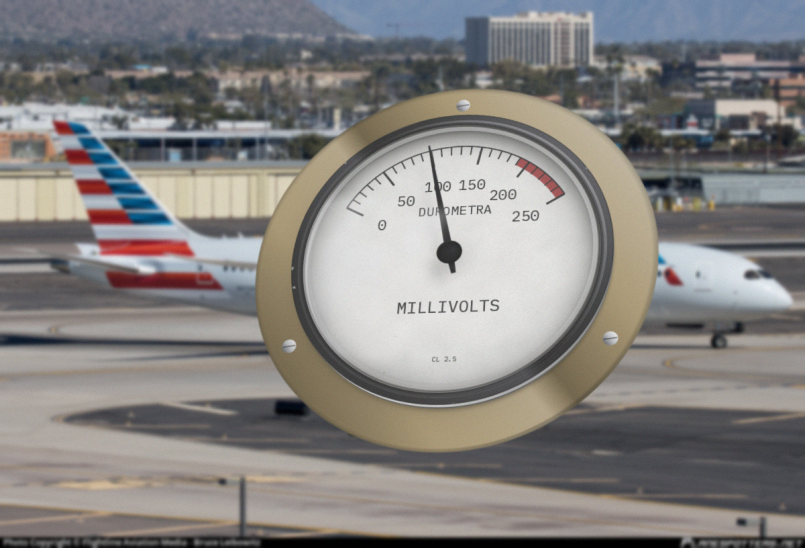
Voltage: 100 mV
